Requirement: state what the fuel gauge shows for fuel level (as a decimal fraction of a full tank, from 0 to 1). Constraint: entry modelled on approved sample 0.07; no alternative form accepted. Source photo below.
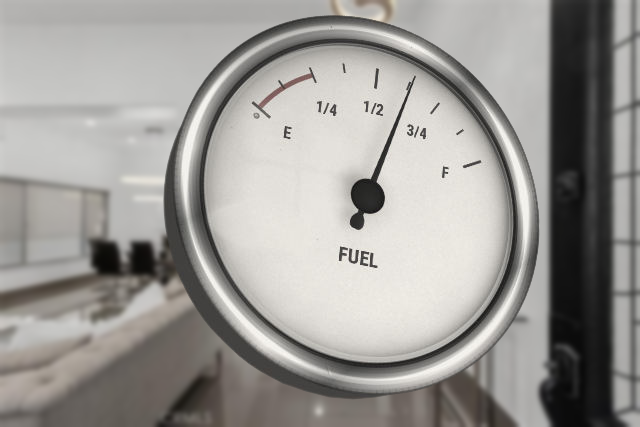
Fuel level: 0.625
